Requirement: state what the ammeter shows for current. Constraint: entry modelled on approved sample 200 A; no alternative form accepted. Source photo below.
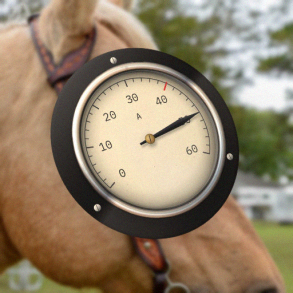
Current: 50 A
